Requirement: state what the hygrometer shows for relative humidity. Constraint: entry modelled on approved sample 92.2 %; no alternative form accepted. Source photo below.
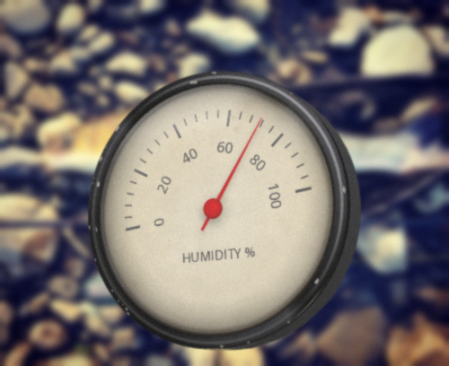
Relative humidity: 72 %
